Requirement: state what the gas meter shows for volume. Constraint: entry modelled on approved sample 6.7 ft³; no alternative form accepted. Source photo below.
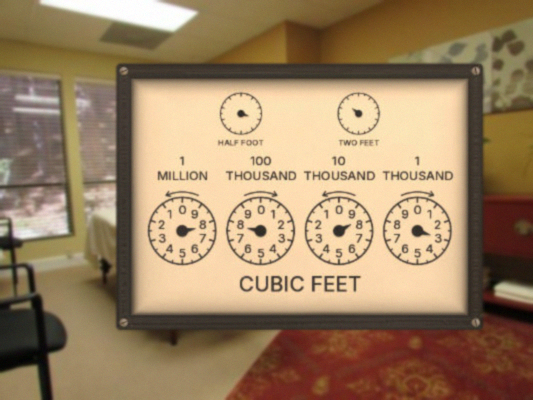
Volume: 778300 ft³
